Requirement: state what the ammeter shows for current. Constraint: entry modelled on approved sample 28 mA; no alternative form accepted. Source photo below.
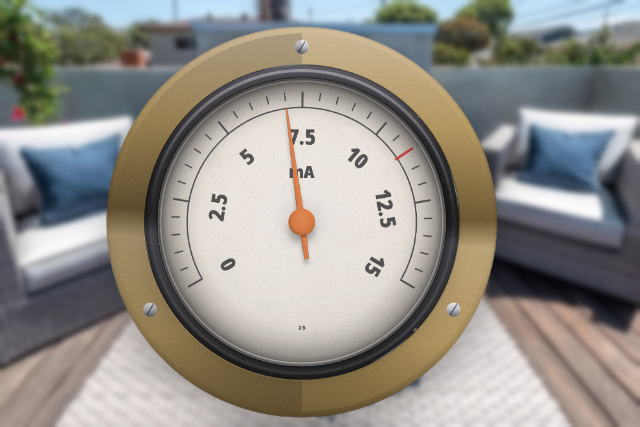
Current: 7 mA
